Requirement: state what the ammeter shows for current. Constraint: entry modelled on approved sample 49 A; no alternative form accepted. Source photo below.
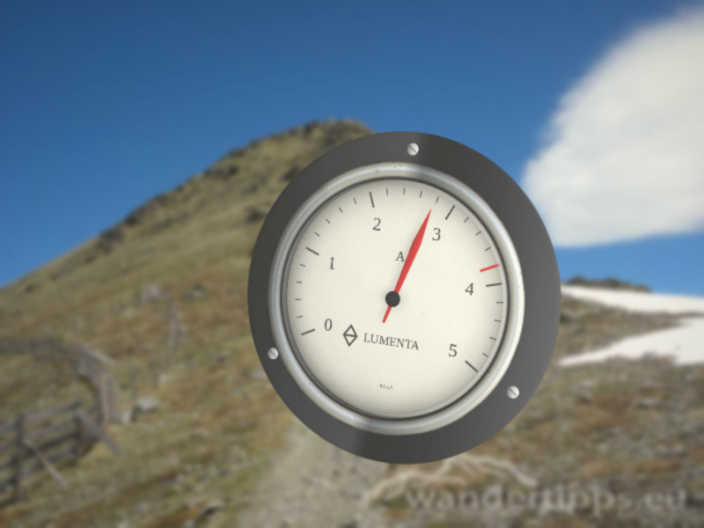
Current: 2.8 A
